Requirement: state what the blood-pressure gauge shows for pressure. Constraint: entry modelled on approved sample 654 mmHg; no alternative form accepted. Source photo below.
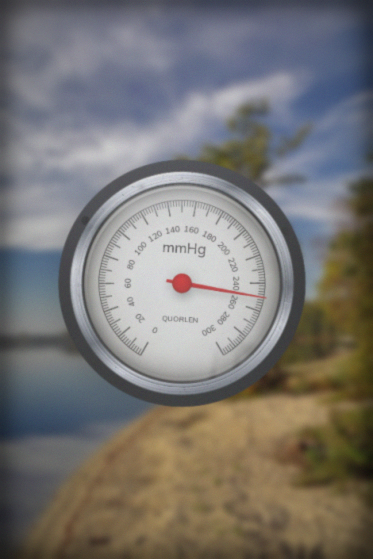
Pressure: 250 mmHg
